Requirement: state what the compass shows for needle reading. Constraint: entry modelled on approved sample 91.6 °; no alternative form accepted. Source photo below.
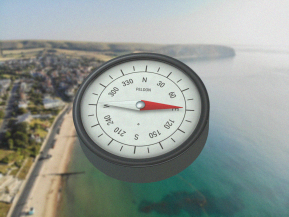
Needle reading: 90 °
